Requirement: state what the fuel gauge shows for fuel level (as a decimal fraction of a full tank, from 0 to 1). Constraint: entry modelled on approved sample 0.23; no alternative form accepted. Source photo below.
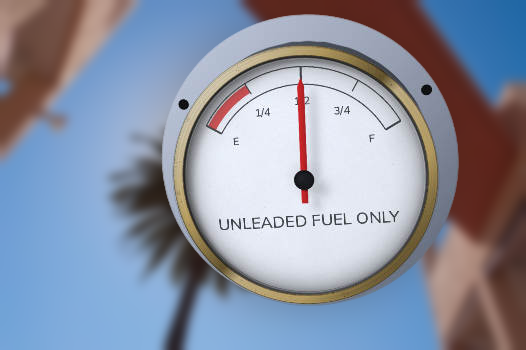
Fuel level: 0.5
